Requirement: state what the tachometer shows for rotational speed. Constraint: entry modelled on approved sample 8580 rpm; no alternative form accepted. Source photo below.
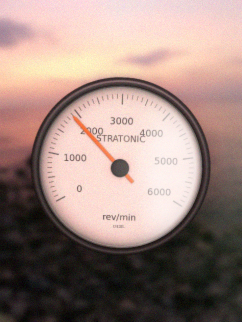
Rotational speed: 1900 rpm
